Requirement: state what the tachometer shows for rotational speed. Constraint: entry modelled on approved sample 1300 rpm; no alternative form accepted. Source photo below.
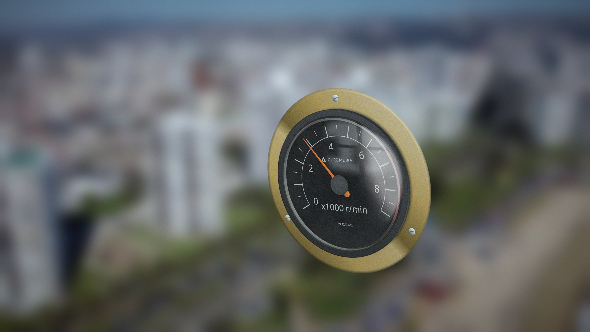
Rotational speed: 3000 rpm
